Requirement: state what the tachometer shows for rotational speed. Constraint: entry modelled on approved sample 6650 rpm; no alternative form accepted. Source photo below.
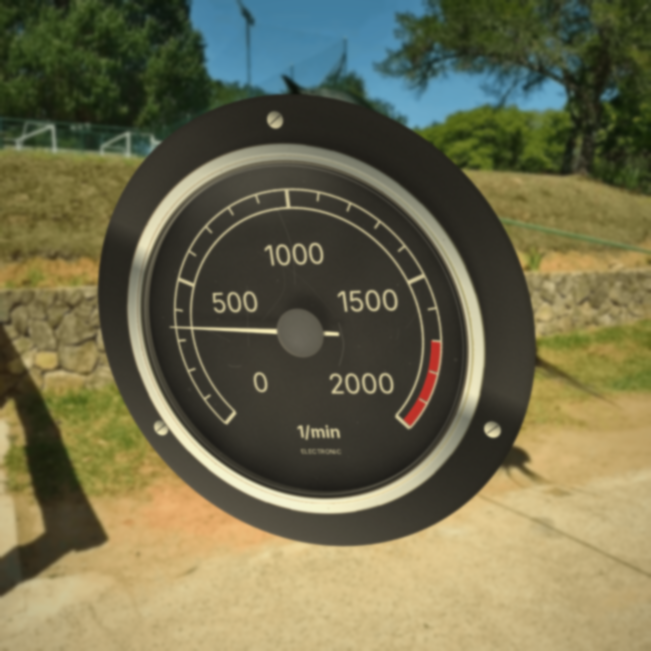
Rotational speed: 350 rpm
